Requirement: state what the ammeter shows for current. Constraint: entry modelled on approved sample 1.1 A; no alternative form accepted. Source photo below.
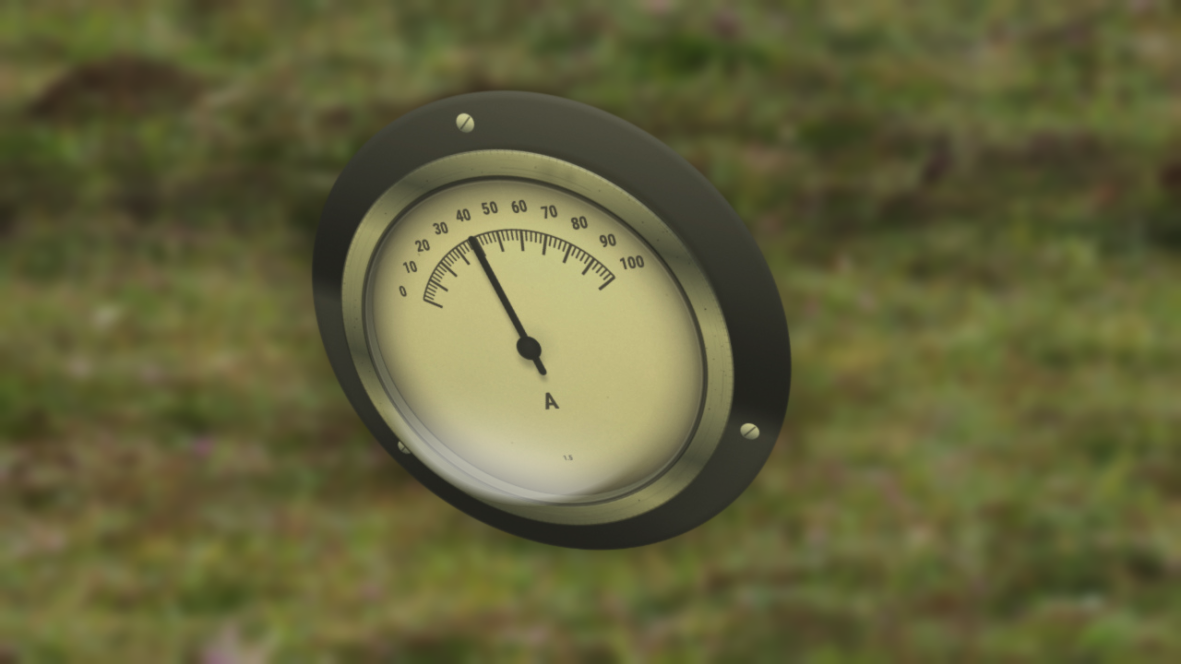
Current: 40 A
